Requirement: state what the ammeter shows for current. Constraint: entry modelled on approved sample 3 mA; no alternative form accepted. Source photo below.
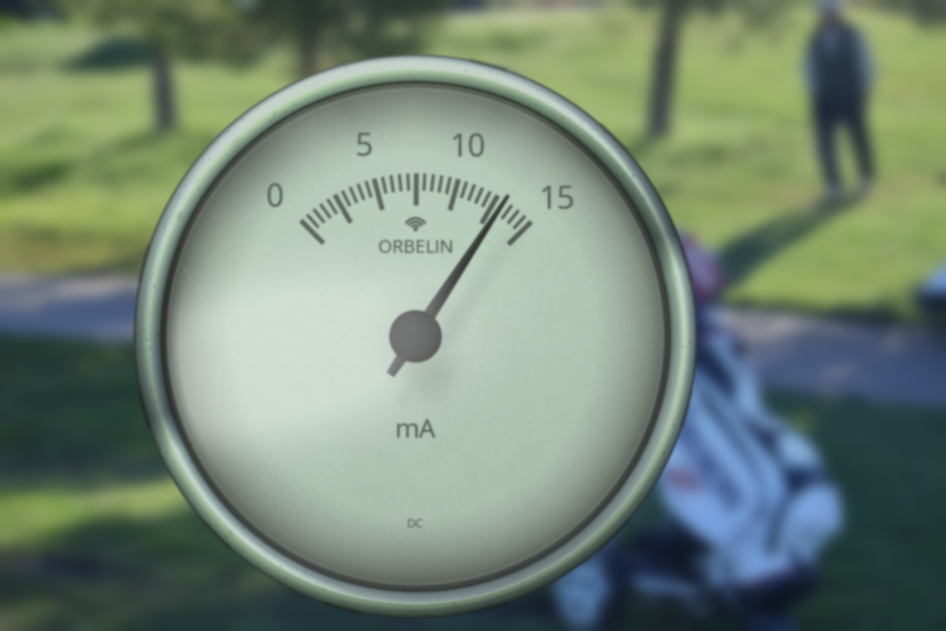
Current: 13 mA
